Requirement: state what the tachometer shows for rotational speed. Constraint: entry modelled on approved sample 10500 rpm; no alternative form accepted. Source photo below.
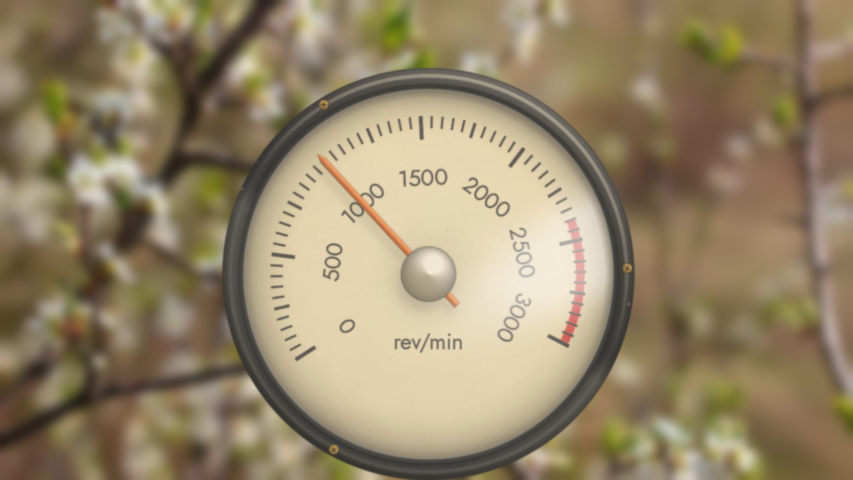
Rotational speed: 1000 rpm
